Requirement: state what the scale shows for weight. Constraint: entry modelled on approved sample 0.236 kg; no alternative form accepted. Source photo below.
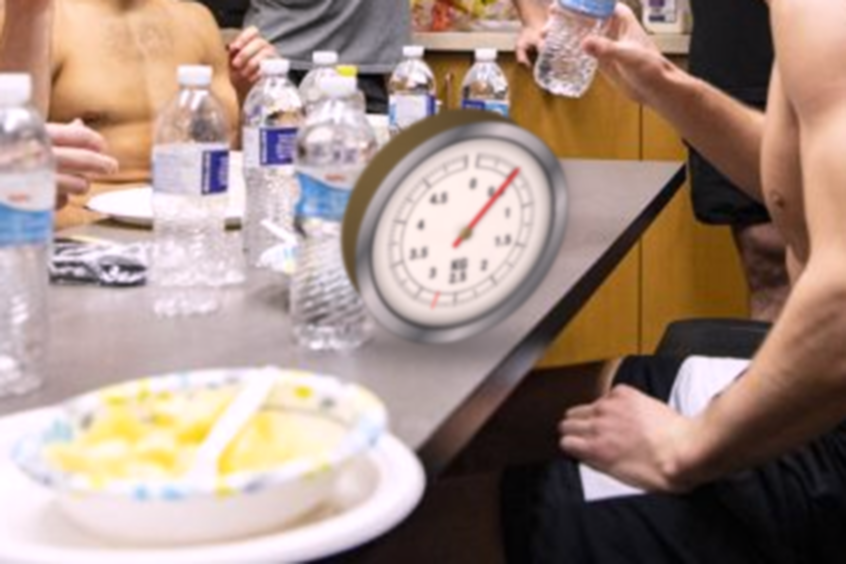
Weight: 0.5 kg
